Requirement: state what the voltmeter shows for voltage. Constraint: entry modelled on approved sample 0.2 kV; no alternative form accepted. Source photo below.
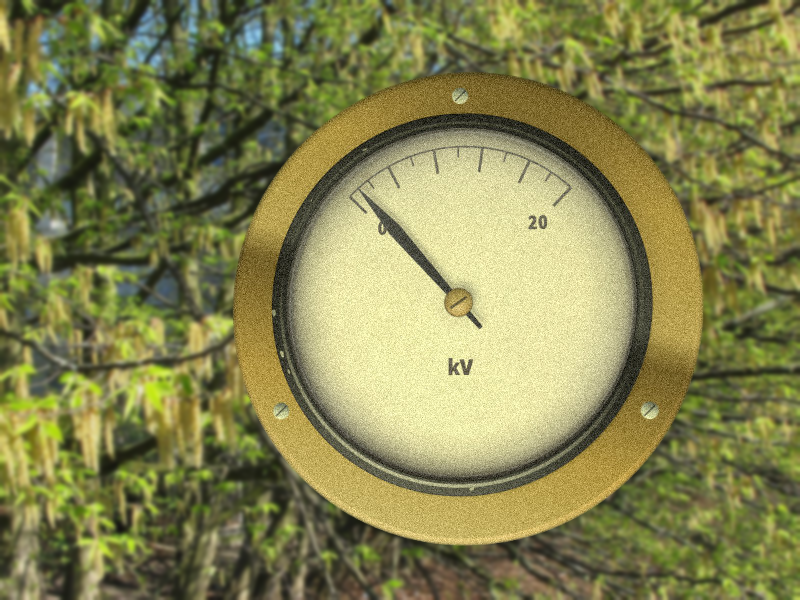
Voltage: 1 kV
